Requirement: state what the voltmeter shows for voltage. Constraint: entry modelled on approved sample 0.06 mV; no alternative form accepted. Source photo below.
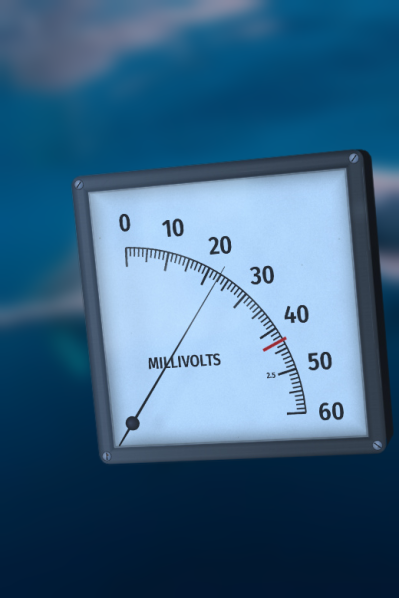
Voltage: 23 mV
